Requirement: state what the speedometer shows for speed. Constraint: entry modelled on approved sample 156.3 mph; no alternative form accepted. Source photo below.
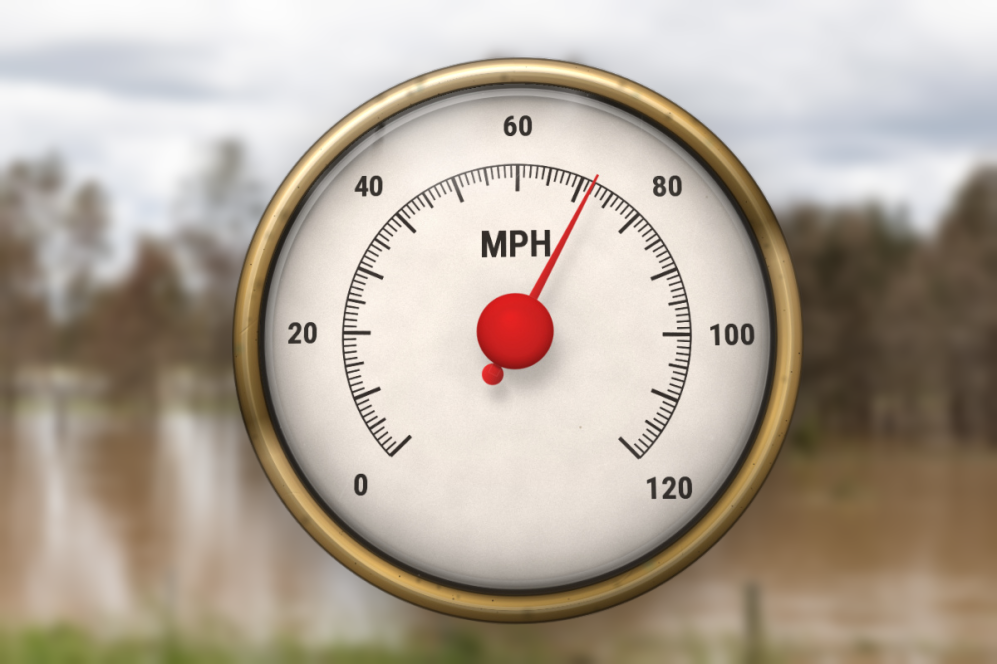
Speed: 72 mph
